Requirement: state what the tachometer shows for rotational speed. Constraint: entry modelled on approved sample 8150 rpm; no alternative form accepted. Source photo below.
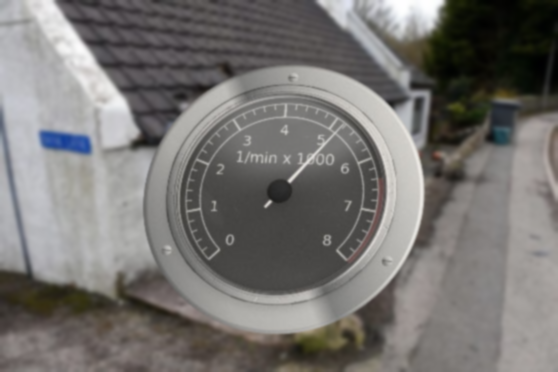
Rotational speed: 5200 rpm
